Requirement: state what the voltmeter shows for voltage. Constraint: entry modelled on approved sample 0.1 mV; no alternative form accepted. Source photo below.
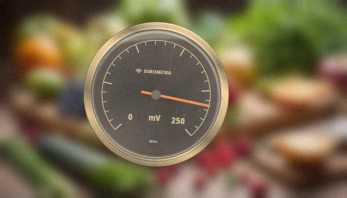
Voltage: 215 mV
